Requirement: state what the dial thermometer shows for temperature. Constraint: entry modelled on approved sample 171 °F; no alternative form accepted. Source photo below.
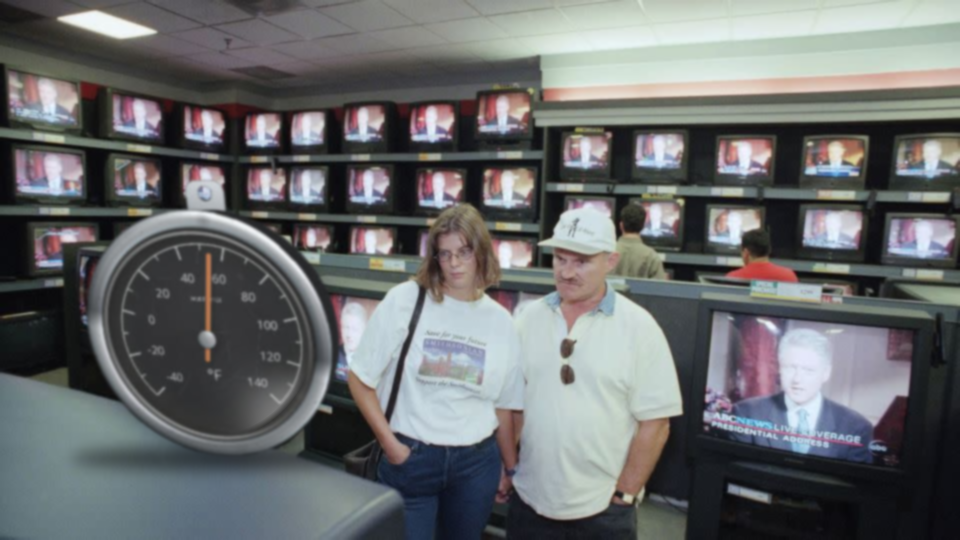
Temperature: 55 °F
